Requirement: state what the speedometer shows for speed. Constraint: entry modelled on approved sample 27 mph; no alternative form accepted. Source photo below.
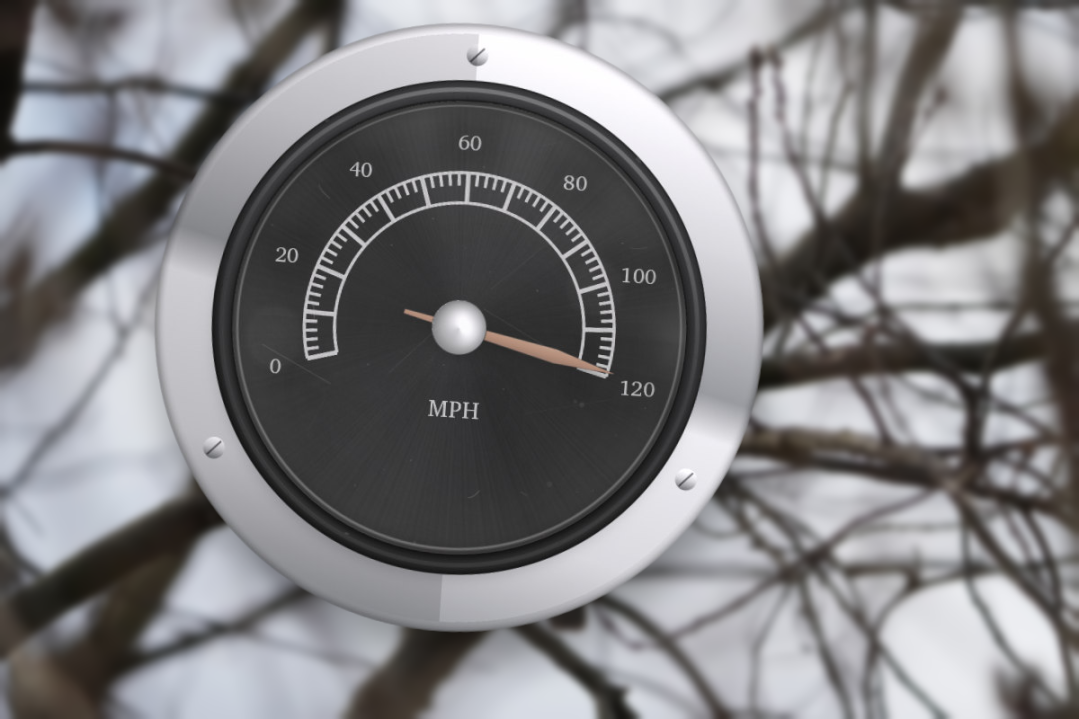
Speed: 119 mph
